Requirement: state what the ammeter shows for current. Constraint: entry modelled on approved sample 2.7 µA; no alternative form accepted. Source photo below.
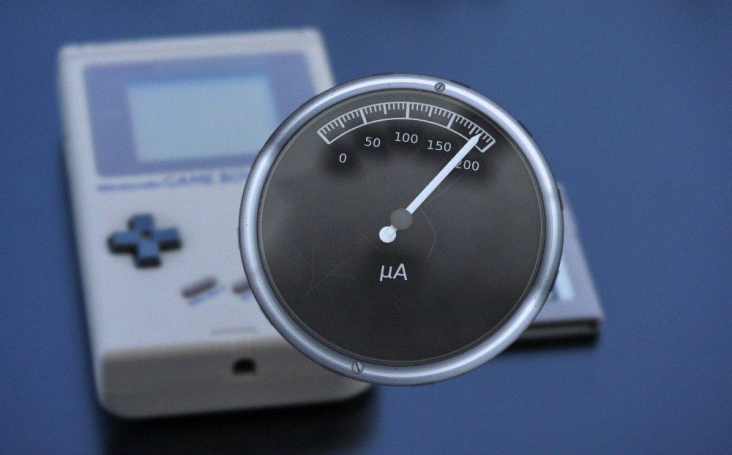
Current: 185 µA
